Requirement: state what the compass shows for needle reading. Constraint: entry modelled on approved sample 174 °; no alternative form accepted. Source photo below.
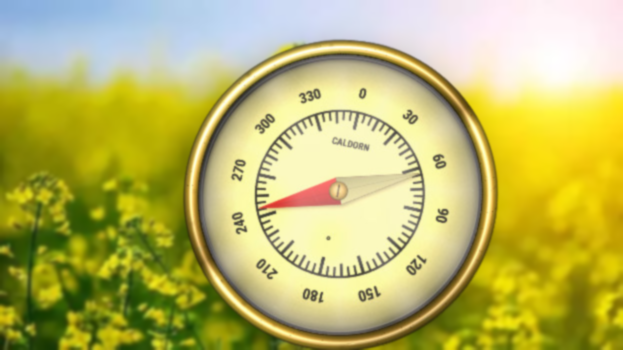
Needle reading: 245 °
